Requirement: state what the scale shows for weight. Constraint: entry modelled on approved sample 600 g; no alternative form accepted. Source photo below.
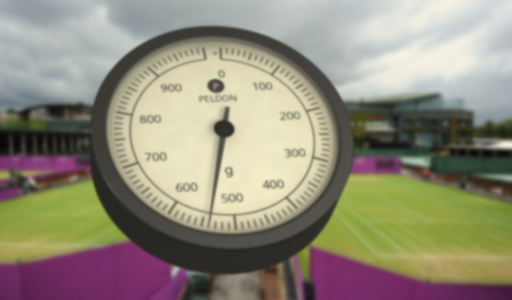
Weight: 540 g
